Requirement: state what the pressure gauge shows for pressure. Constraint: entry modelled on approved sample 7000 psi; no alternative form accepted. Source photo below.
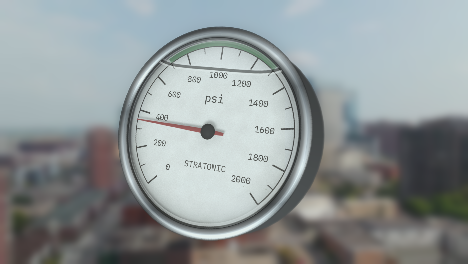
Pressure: 350 psi
